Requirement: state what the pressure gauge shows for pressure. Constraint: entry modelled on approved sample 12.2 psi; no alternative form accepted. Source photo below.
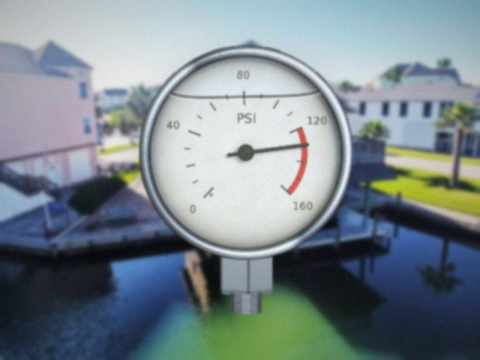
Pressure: 130 psi
